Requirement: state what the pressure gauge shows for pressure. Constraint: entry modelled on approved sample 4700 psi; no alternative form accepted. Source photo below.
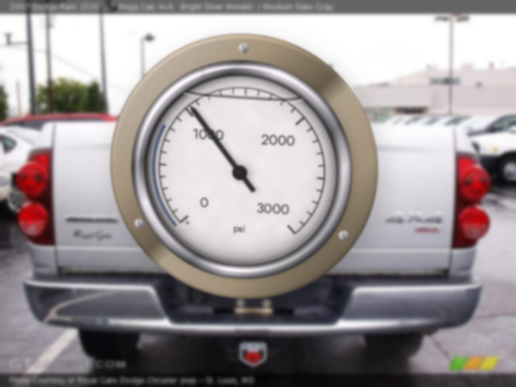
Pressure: 1050 psi
